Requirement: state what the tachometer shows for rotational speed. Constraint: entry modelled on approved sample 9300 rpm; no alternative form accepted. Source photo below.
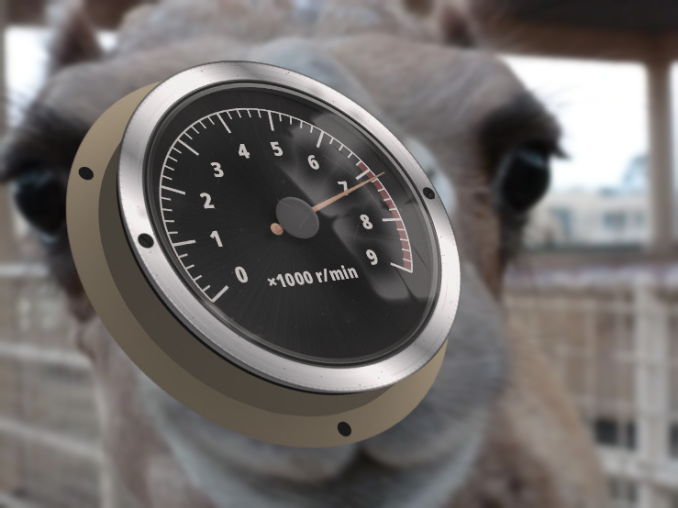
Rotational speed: 7200 rpm
